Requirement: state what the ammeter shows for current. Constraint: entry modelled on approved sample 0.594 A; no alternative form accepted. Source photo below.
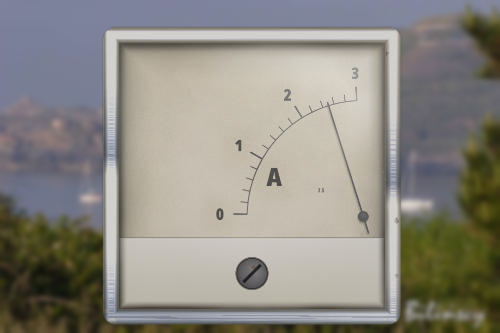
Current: 2.5 A
